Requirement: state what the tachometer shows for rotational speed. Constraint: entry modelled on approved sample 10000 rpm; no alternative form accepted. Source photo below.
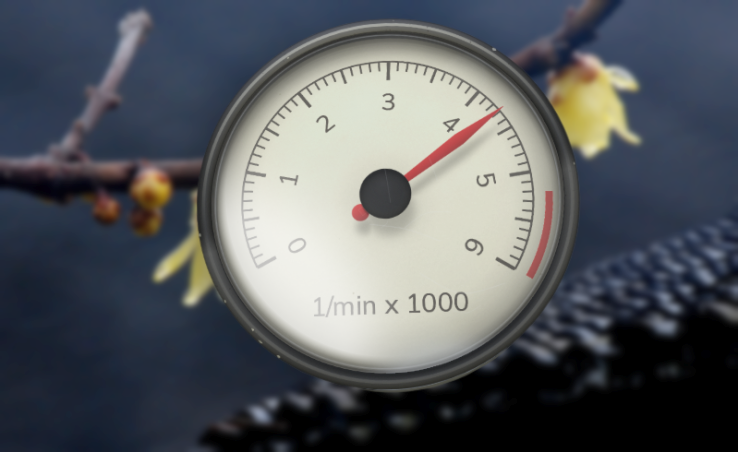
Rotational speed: 4300 rpm
